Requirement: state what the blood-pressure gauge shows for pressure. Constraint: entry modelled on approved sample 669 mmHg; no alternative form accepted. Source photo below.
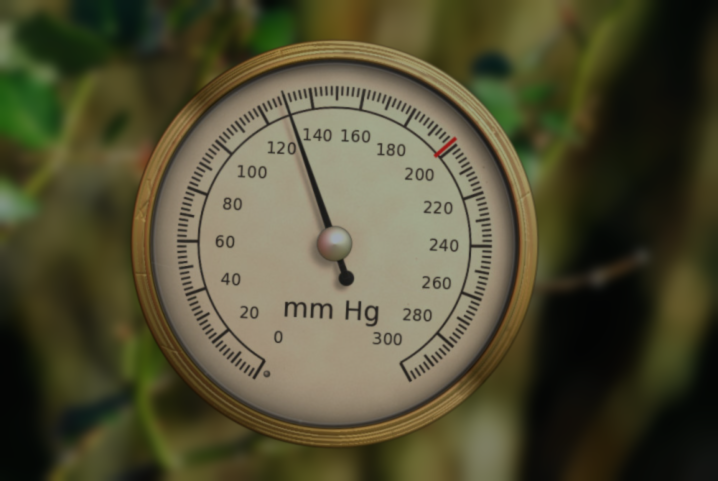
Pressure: 130 mmHg
